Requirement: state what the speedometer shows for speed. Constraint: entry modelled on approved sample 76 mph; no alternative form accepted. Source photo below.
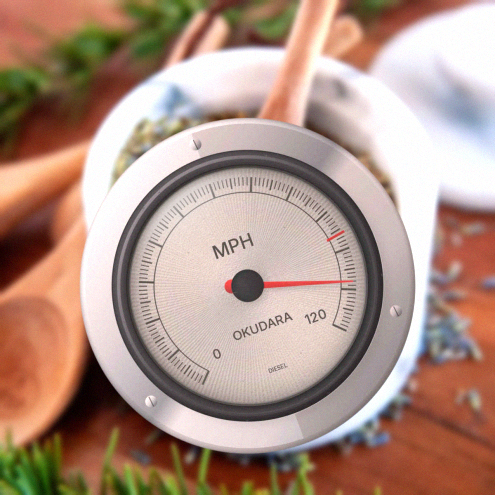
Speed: 108 mph
